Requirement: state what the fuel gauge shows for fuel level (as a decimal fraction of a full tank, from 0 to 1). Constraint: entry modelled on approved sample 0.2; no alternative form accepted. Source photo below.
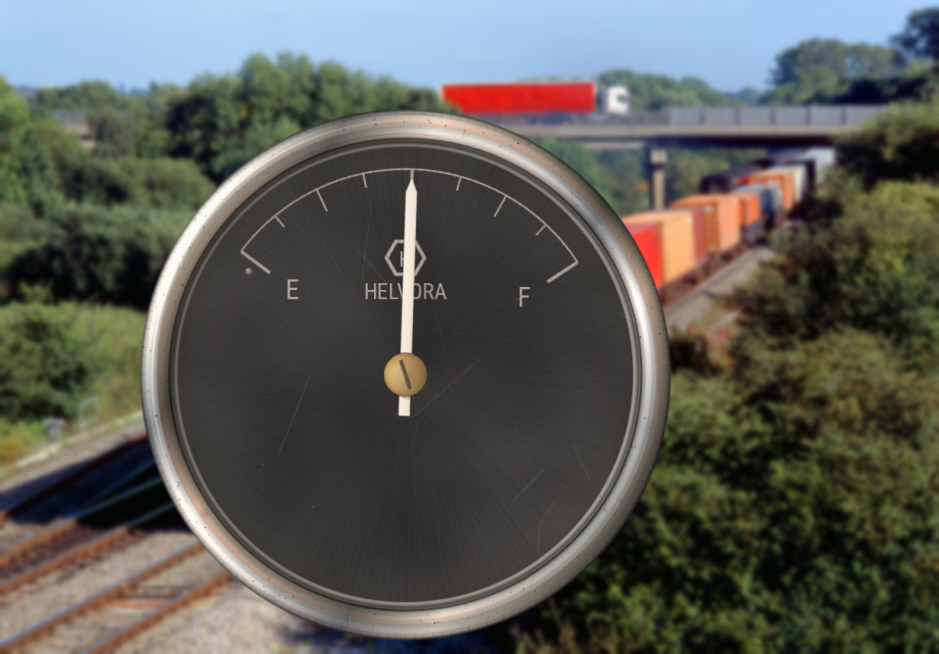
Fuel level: 0.5
